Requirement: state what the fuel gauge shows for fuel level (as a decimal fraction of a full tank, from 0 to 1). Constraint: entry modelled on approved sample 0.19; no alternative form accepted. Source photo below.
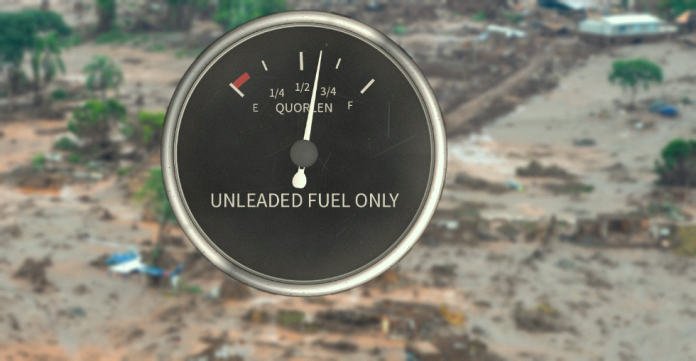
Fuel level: 0.625
